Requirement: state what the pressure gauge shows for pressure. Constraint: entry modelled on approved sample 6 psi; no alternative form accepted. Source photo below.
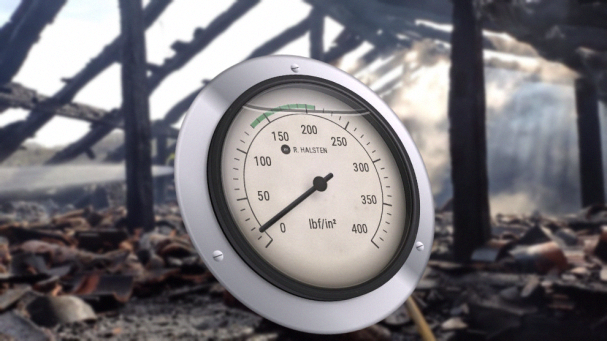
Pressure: 15 psi
